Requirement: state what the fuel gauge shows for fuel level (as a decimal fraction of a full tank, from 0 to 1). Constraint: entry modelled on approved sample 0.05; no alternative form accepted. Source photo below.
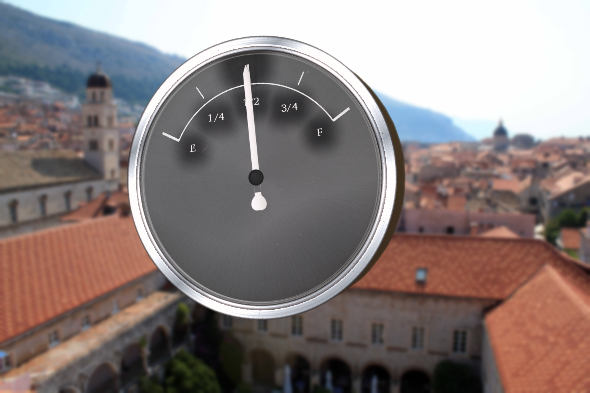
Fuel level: 0.5
